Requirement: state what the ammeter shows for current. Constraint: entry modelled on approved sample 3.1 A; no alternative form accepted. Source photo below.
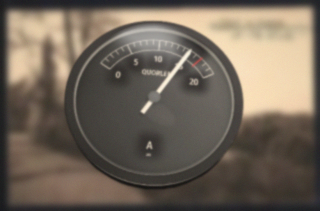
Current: 15 A
